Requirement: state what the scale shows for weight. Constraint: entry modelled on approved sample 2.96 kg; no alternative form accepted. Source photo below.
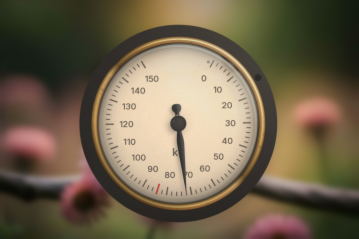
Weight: 72 kg
